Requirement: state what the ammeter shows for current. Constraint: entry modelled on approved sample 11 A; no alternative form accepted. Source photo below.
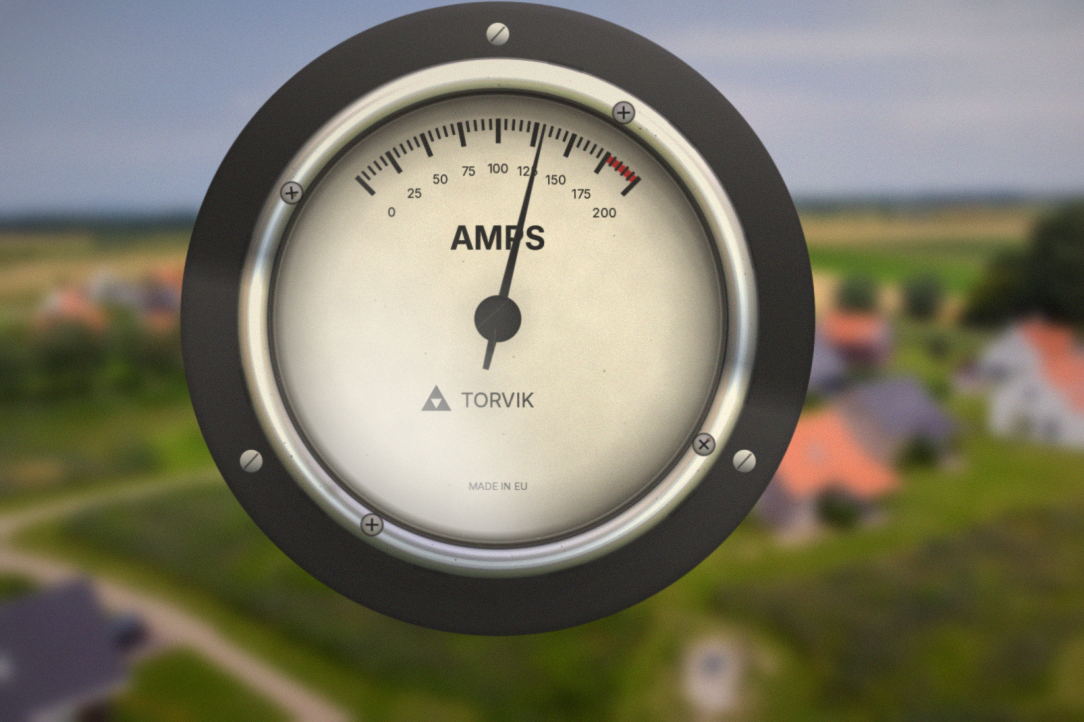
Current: 130 A
